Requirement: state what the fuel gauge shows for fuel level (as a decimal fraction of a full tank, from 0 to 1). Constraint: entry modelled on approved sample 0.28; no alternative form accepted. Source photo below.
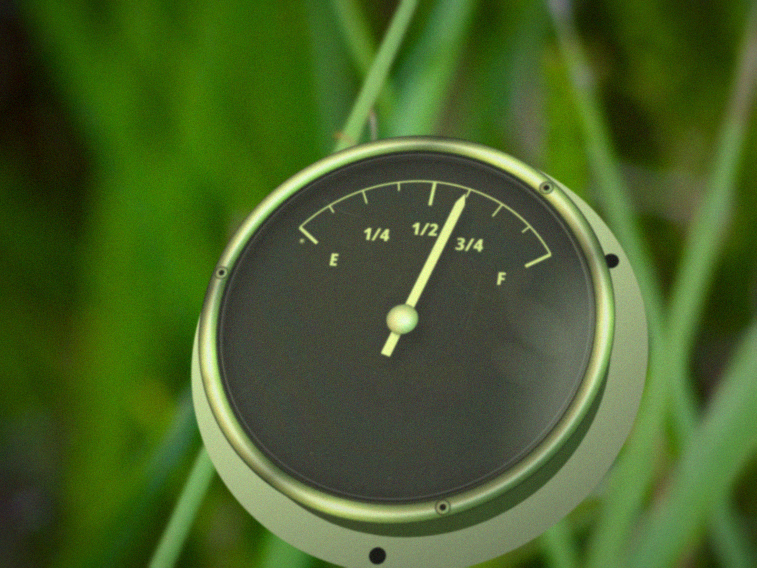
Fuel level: 0.625
